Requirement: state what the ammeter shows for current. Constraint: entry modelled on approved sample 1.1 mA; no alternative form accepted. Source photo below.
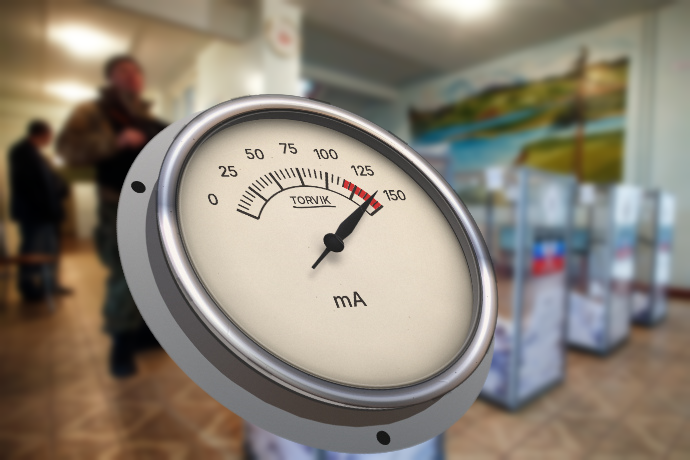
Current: 140 mA
